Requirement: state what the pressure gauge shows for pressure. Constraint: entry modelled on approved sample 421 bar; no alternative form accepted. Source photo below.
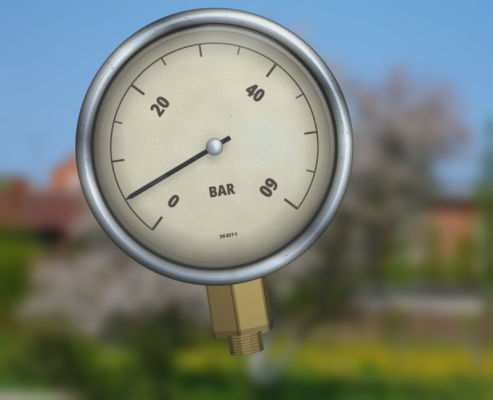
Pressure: 5 bar
